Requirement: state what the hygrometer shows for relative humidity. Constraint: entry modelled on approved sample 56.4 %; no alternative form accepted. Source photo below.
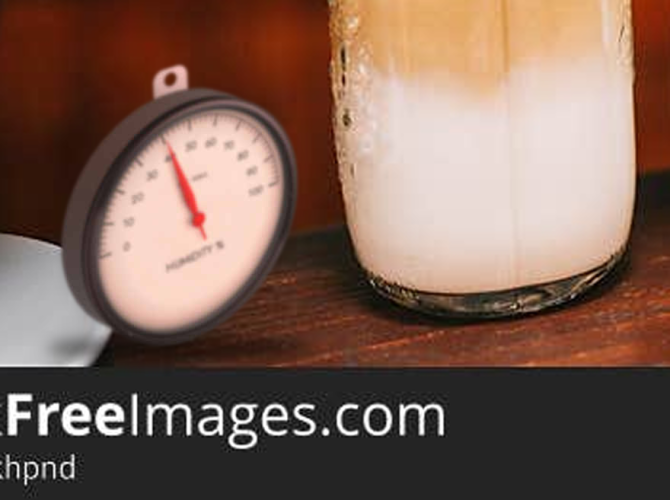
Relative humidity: 40 %
